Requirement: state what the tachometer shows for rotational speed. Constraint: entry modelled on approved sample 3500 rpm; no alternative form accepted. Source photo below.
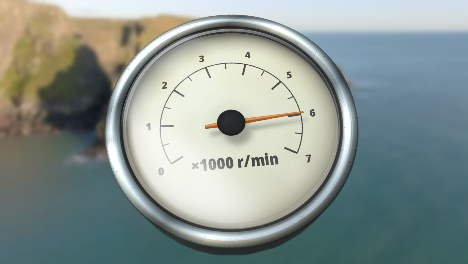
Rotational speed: 6000 rpm
